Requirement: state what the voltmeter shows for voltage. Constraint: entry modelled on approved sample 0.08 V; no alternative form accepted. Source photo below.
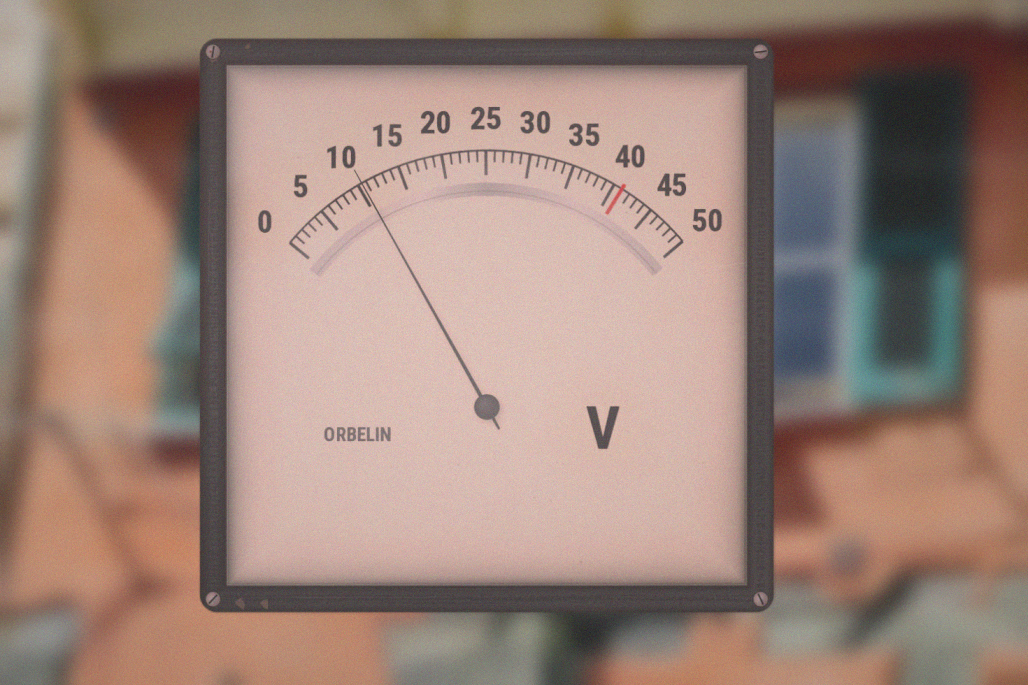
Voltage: 10.5 V
